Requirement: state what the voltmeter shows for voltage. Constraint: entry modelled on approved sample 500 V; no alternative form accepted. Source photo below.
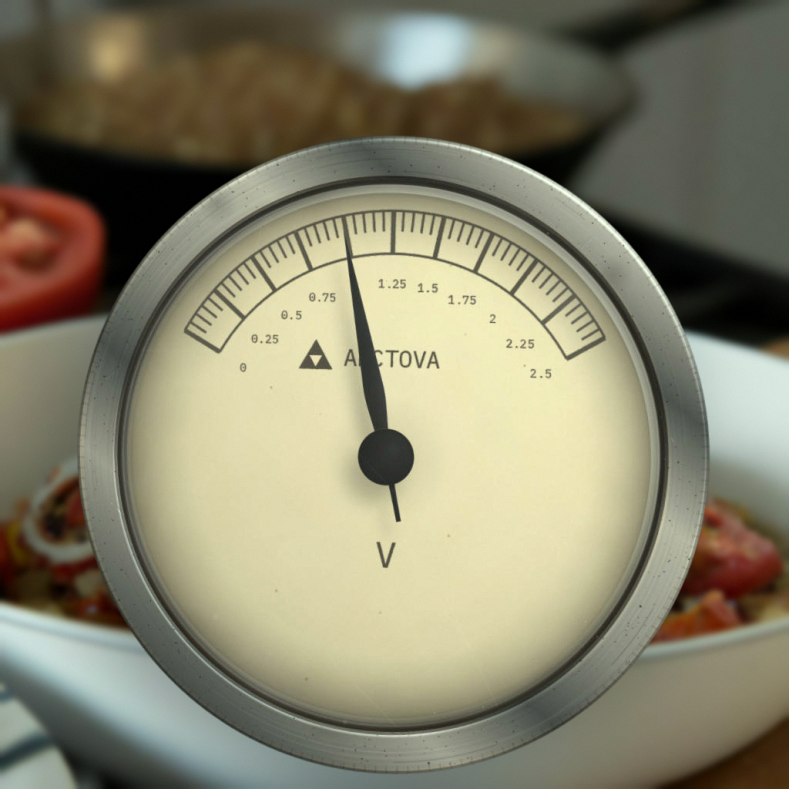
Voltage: 1 V
